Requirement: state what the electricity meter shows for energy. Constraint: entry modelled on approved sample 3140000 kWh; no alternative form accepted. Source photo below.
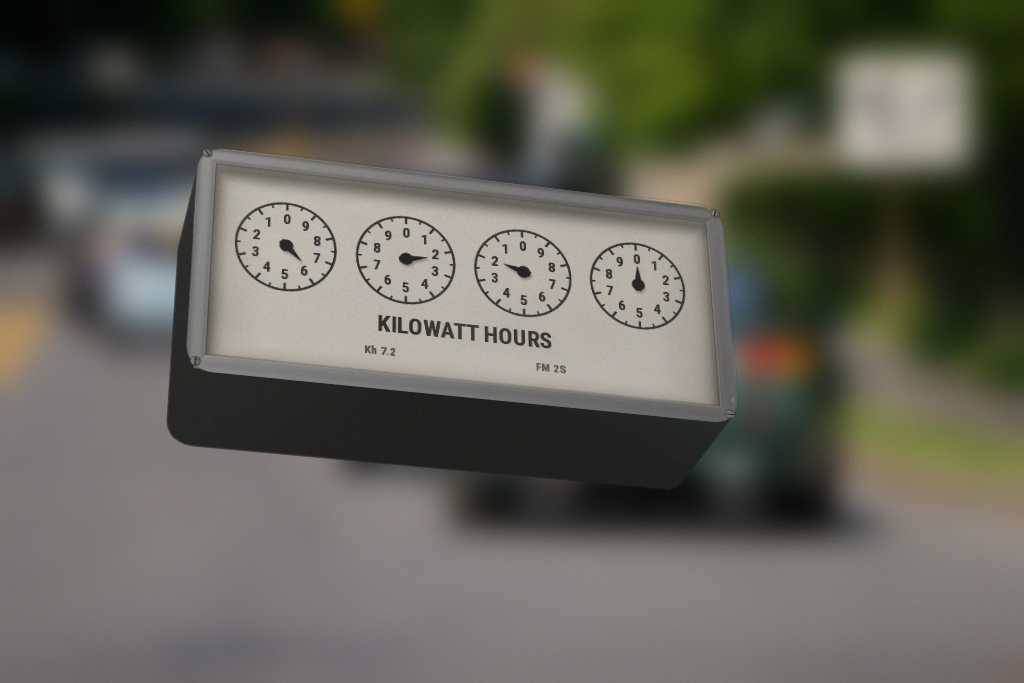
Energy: 6220 kWh
